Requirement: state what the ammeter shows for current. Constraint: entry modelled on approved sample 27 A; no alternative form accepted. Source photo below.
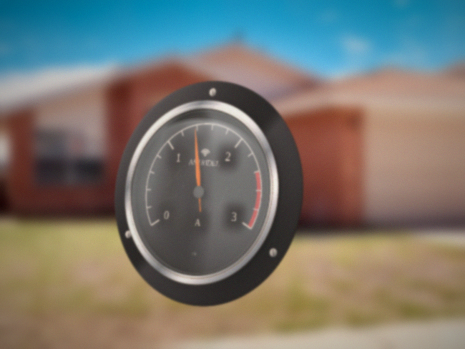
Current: 1.4 A
